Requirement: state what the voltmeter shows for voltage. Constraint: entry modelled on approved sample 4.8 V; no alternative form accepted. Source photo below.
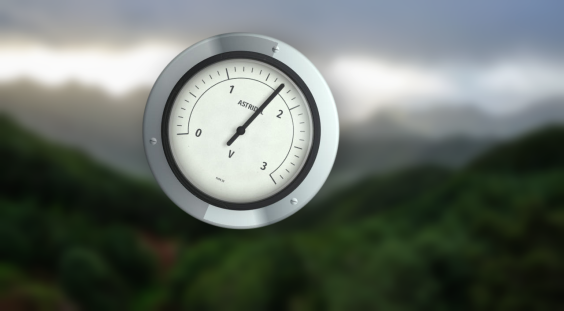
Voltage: 1.7 V
